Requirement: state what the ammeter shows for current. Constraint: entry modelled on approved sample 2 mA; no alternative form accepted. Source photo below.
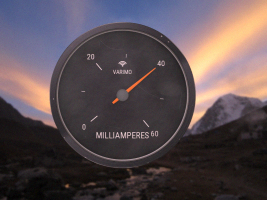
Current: 40 mA
